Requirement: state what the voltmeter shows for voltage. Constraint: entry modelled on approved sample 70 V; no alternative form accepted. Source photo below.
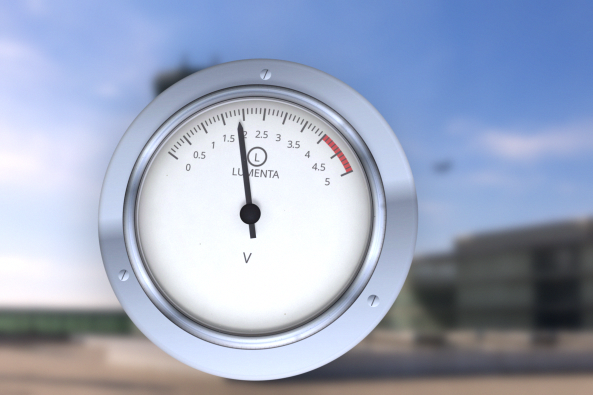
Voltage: 1.9 V
